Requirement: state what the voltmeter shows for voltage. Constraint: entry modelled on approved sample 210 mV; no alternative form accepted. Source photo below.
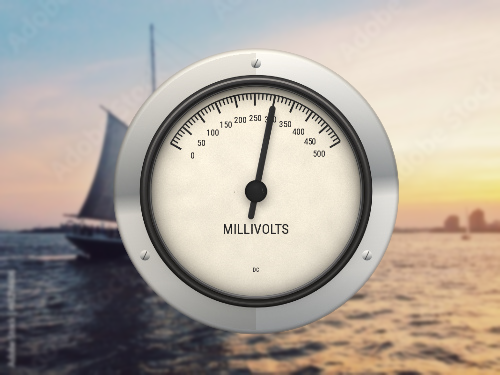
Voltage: 300 mV
